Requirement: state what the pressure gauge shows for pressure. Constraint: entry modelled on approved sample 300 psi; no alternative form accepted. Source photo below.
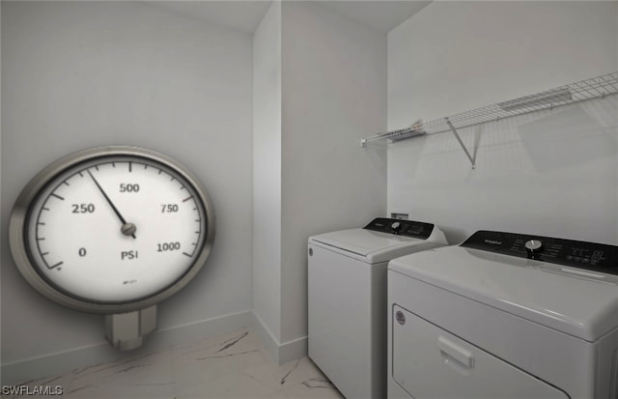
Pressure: 375 psi
